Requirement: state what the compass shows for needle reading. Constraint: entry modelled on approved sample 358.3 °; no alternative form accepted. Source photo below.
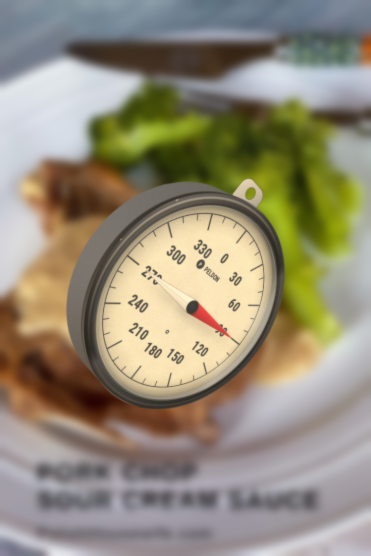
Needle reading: 90 °
